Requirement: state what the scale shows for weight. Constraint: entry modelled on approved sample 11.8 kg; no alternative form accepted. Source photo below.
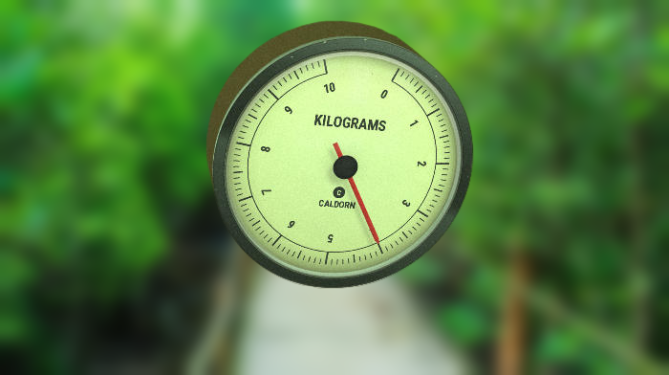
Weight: 4 kg
